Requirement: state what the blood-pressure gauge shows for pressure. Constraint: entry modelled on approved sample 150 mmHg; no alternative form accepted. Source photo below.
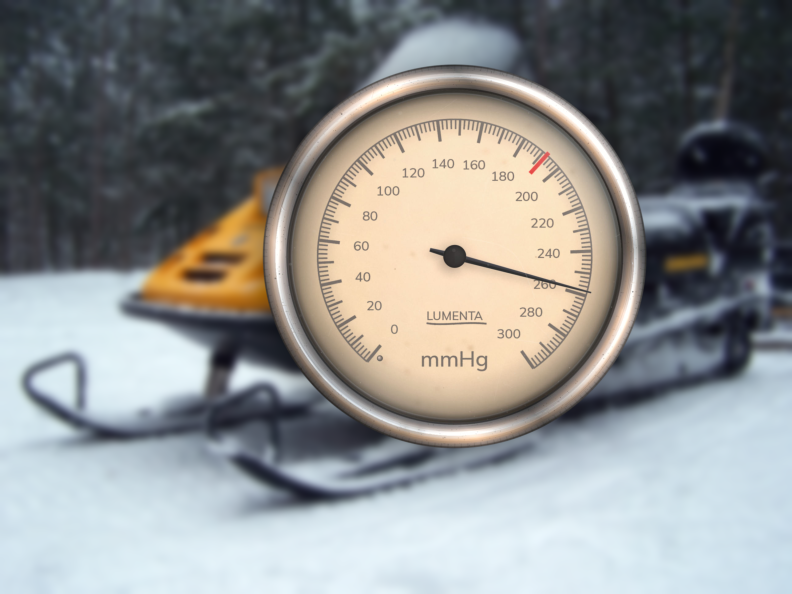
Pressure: 258 mmHg
